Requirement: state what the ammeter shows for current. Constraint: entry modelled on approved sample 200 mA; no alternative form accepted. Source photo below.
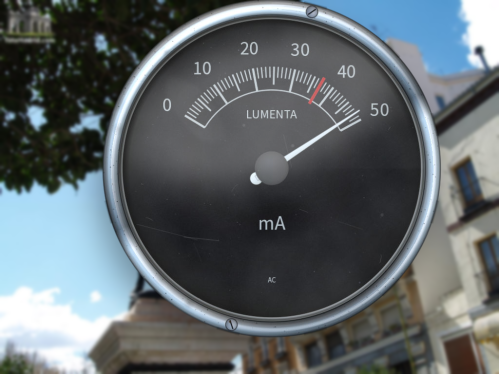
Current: 48 mA
